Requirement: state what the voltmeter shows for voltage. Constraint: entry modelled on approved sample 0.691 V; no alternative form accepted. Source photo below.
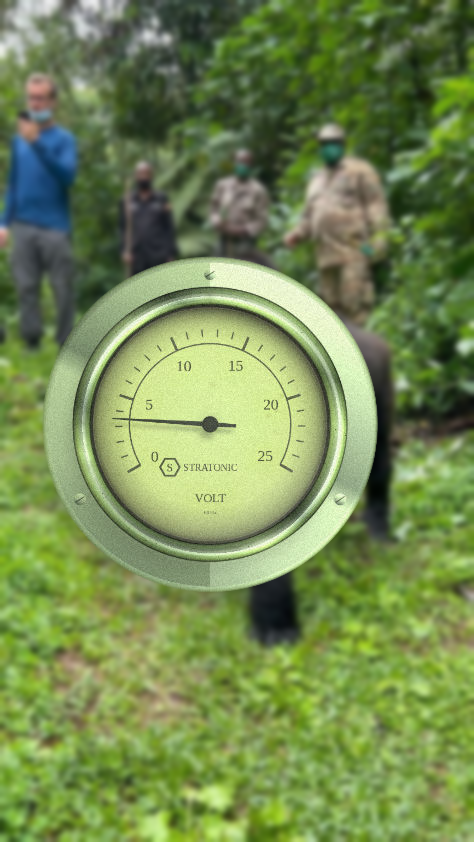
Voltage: 3.5 V
